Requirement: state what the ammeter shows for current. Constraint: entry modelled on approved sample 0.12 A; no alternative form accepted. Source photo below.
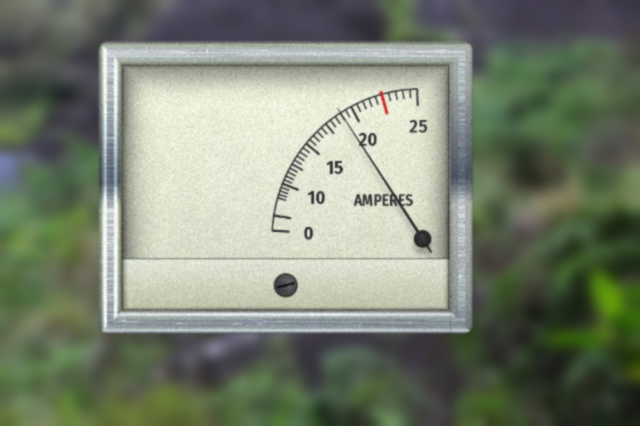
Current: 19 A
